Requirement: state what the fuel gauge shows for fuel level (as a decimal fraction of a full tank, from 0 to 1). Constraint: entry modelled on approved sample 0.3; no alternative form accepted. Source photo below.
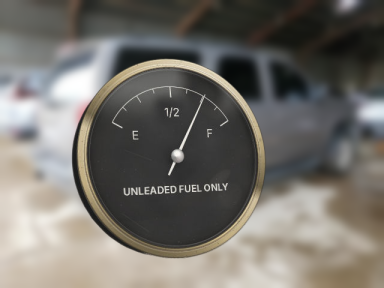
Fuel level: 0.75
